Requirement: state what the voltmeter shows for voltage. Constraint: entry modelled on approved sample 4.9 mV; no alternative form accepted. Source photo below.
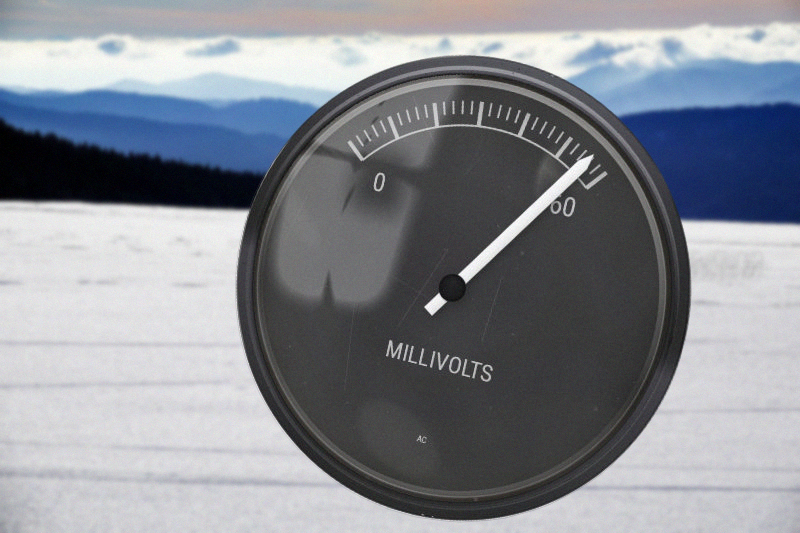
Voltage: 56 mV
